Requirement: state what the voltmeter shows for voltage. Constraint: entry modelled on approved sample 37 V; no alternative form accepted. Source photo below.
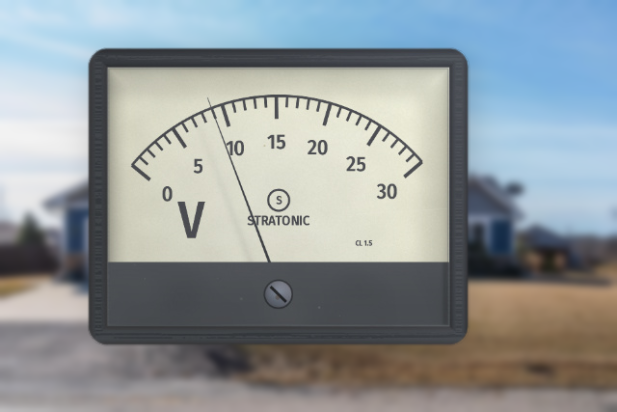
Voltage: 9 V
